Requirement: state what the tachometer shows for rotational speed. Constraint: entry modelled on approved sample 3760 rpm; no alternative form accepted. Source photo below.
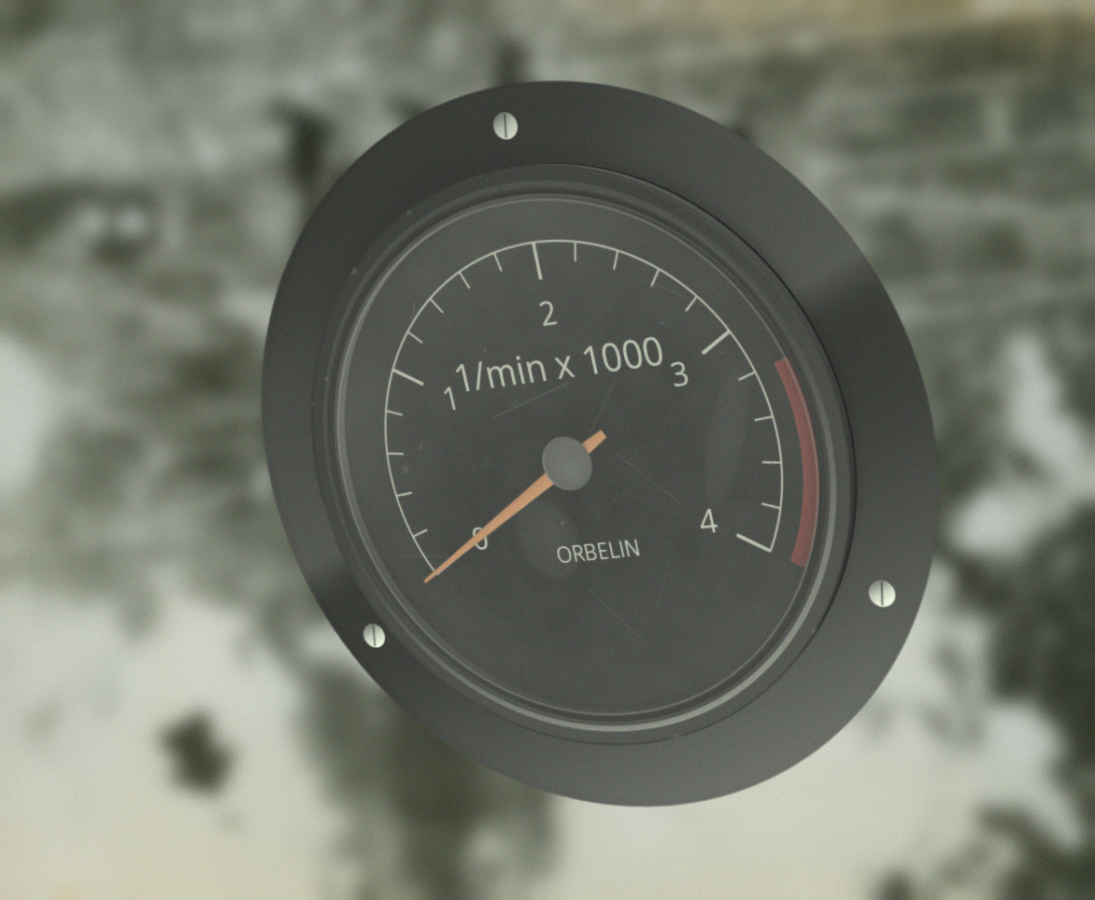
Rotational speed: 0 rpm
